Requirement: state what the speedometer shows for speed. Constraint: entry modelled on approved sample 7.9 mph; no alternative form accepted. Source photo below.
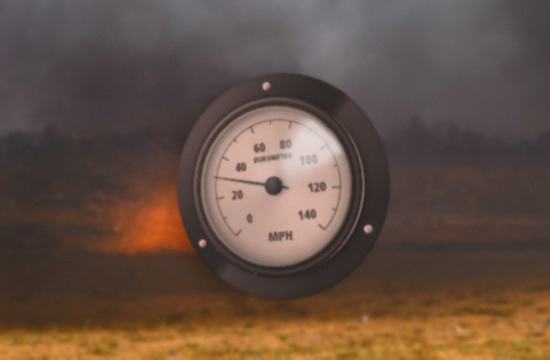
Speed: 30 mph
